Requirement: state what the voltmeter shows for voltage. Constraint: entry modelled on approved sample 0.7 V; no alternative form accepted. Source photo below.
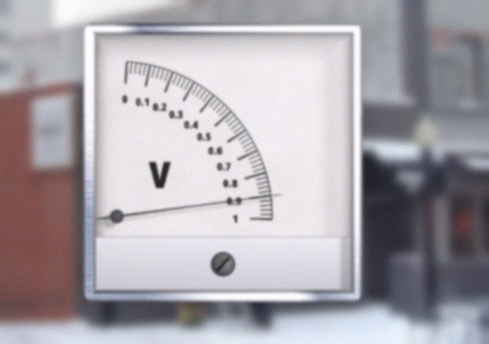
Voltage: 0.9 V
